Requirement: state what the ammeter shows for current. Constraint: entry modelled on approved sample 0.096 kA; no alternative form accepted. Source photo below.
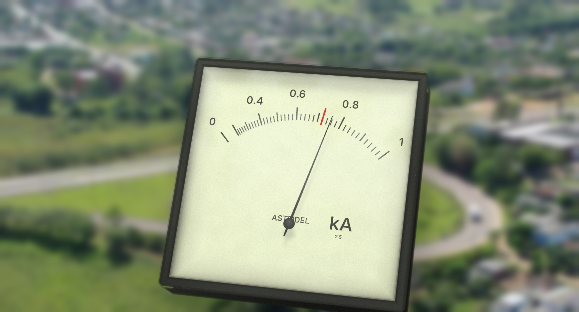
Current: 0.76 kA
